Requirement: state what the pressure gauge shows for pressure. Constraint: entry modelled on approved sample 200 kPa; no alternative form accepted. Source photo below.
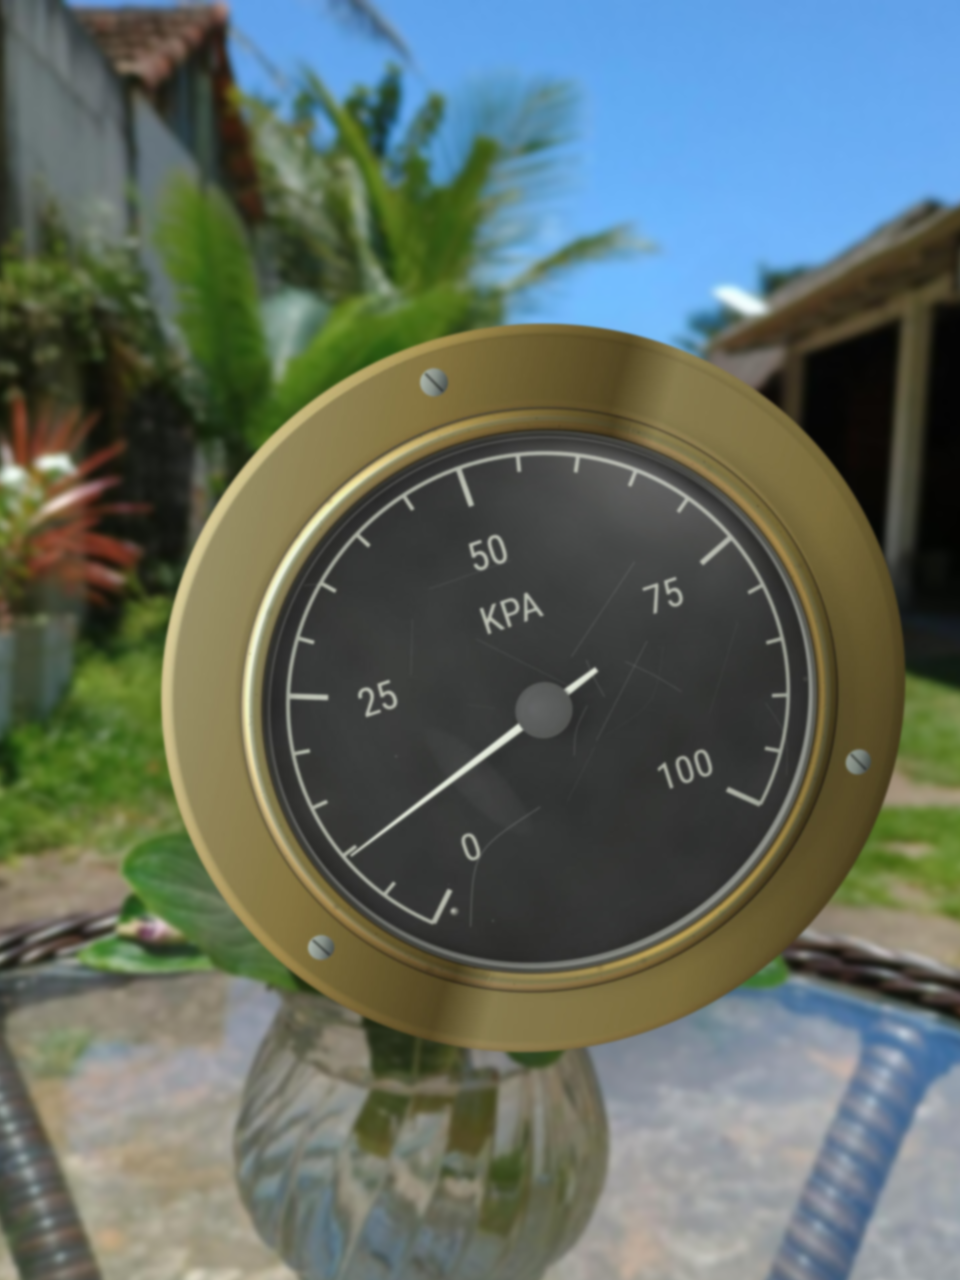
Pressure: 10 kPa
